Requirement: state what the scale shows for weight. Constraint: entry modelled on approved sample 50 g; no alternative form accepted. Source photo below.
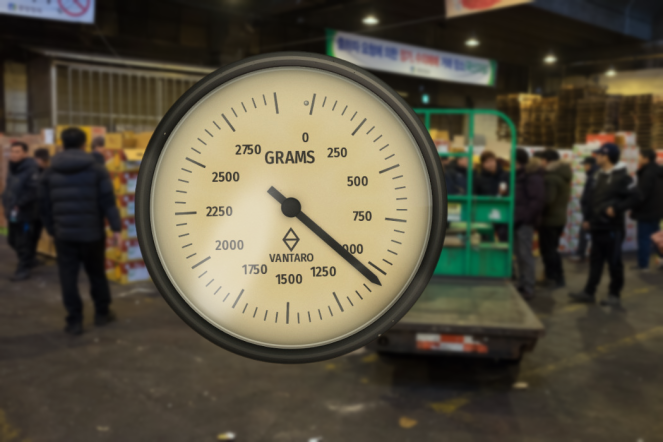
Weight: 1050 g
